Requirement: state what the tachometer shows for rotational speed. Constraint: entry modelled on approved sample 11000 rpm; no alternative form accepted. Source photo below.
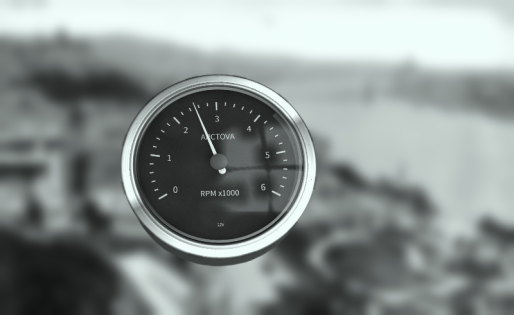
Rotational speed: 2500 rpm
